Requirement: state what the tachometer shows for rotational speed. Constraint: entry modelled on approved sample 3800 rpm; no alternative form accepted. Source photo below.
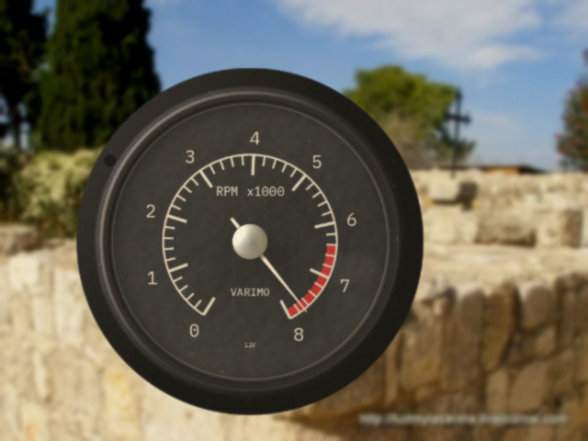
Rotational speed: 7700 rpm
